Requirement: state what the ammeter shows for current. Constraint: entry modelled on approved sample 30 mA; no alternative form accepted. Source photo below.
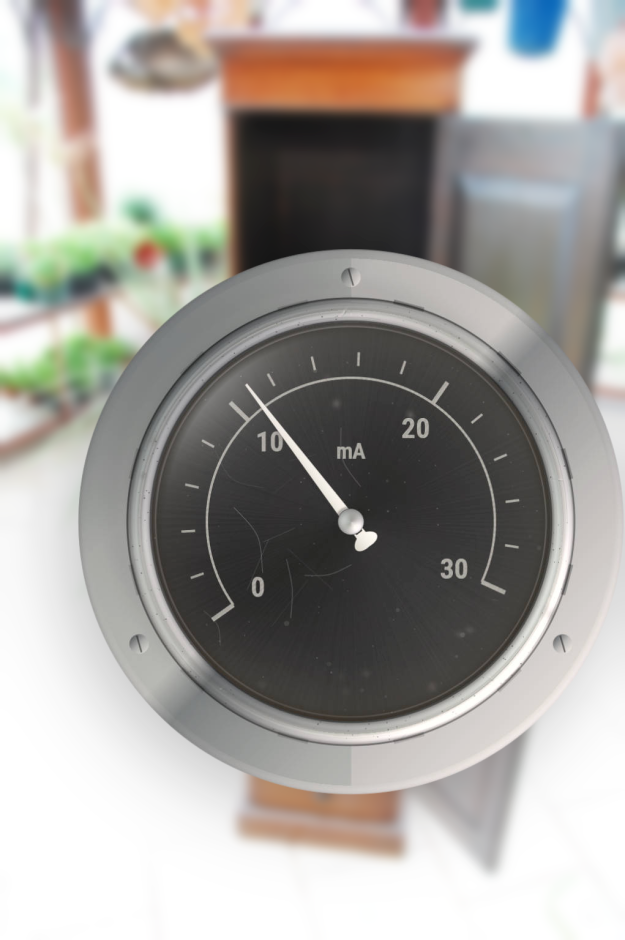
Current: 11 mA
